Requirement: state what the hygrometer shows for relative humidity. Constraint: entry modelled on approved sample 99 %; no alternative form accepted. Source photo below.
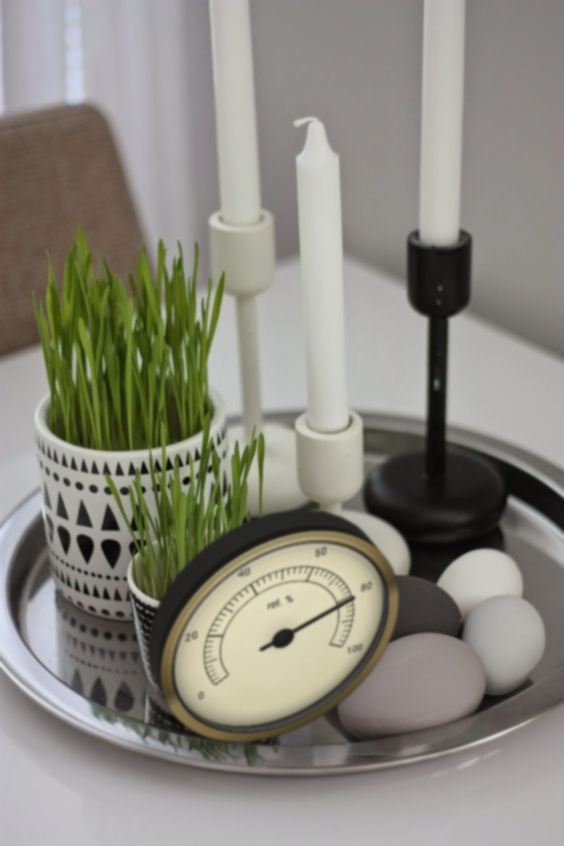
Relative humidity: 80 %
